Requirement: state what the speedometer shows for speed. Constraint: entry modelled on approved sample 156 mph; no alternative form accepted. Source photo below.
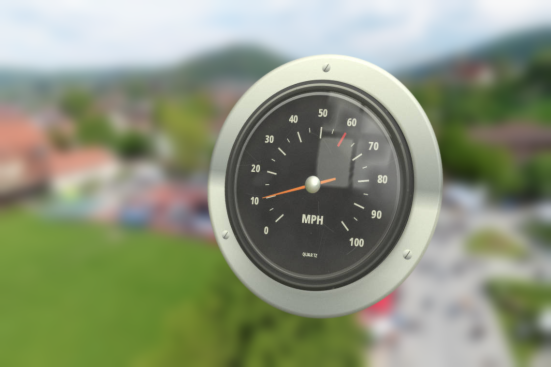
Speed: 10 mph
